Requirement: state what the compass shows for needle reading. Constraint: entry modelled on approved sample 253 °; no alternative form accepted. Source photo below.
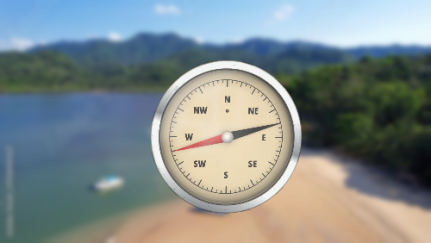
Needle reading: 255 °
